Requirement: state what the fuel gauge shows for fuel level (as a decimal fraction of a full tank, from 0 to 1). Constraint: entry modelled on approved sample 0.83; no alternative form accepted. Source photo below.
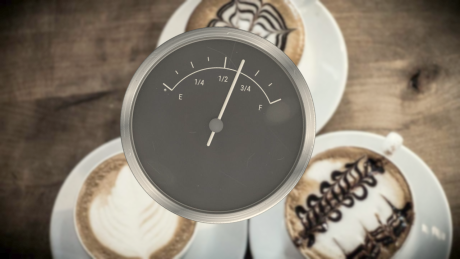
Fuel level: 0.625
